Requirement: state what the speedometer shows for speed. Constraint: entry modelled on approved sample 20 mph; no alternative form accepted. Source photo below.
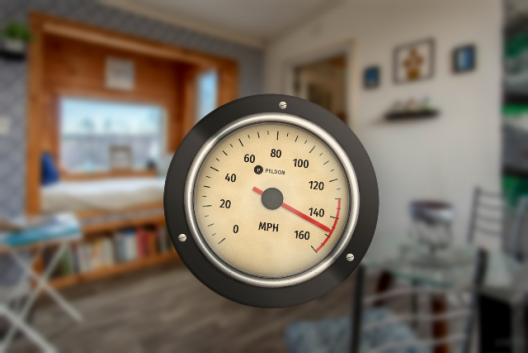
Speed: 147.5 mph
